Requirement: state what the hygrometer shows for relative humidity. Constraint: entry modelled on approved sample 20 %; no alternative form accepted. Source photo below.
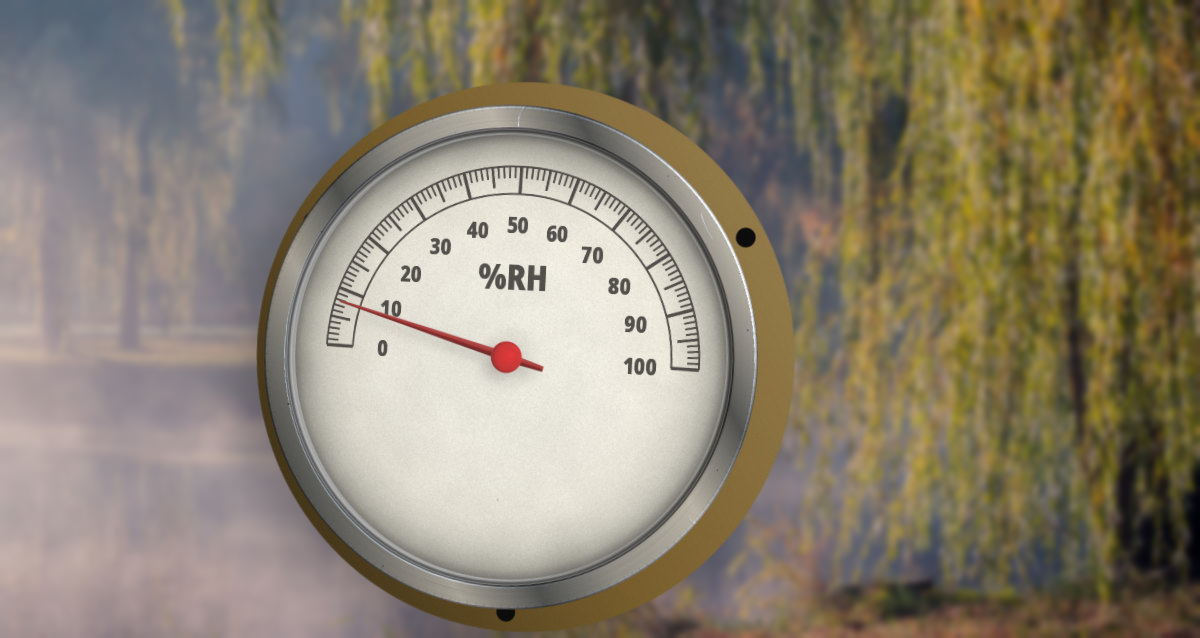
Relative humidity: 8 %
